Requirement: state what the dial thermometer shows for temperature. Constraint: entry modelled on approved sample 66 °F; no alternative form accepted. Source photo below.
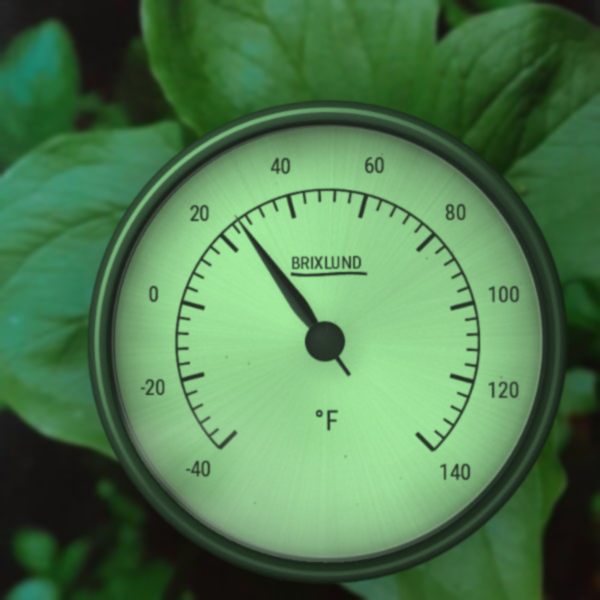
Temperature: 26 °F
